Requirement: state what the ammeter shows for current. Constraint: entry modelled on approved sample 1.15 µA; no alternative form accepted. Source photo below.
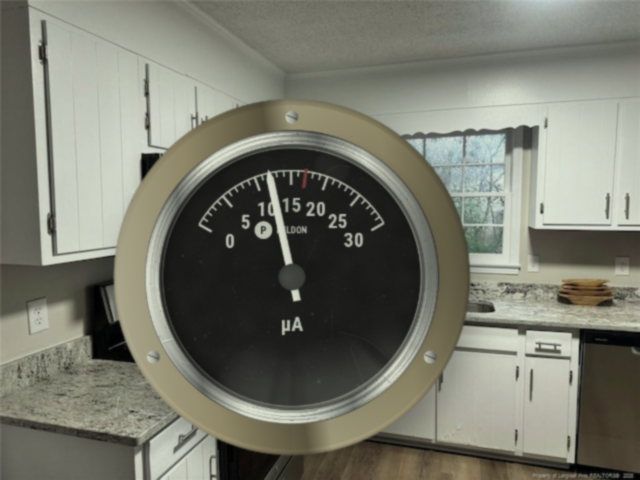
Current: 12 µA
